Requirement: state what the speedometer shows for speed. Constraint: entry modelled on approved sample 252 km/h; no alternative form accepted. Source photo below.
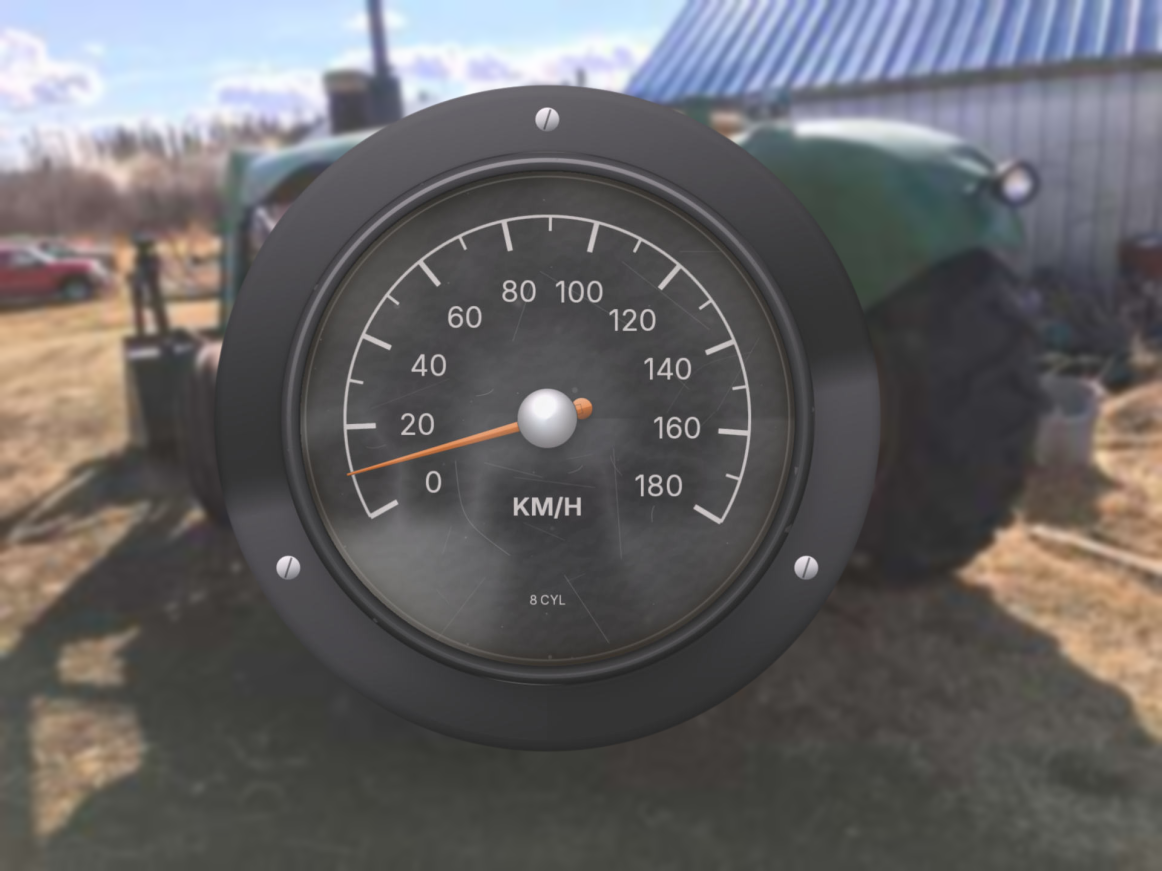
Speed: 10 km/h
